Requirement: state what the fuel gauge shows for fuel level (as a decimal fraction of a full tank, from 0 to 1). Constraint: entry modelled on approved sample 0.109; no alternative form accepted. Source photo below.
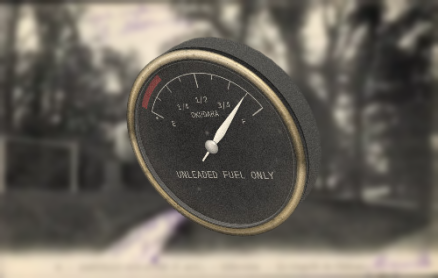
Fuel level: 0.875
